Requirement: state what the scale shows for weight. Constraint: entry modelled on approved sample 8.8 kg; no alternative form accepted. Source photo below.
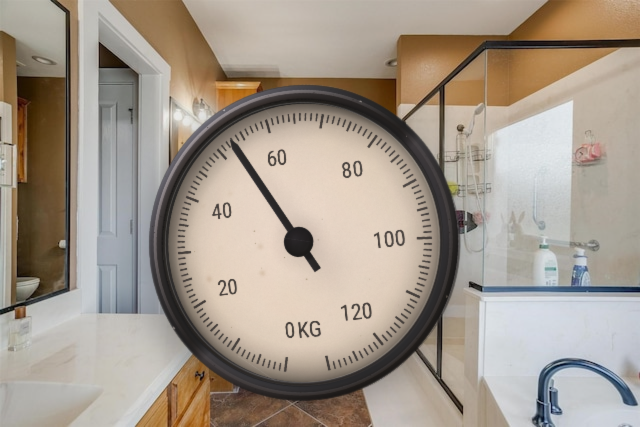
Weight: 53 kg
